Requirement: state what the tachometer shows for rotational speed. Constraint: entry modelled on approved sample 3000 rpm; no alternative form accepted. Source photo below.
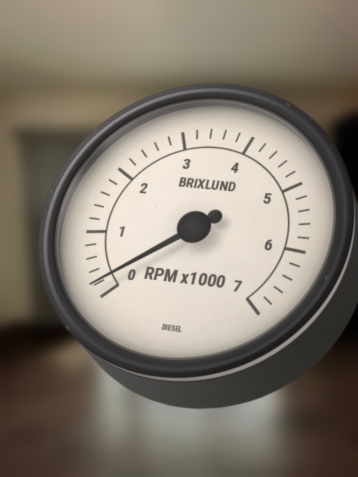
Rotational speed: 200 rpm
